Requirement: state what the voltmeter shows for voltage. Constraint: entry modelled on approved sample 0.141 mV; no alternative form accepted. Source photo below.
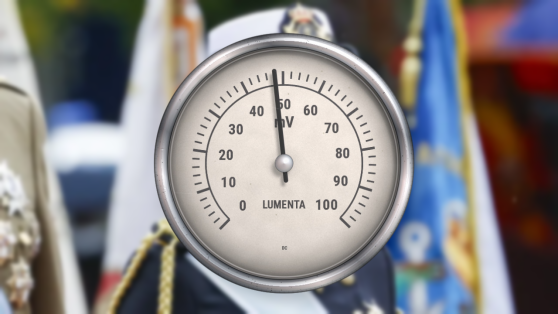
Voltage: 48 mV
